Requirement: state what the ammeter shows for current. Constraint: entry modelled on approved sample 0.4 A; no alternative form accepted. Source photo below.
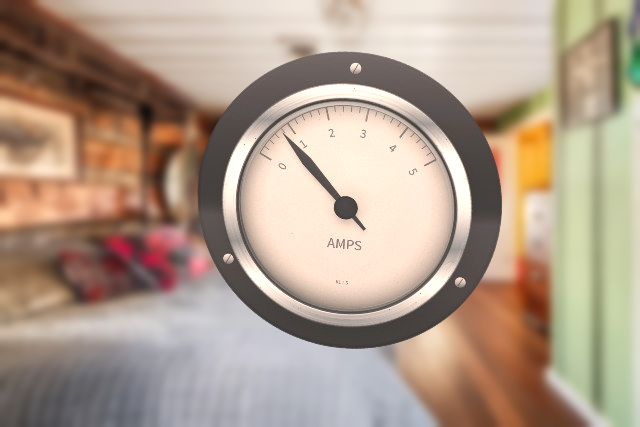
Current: 0.8 A
